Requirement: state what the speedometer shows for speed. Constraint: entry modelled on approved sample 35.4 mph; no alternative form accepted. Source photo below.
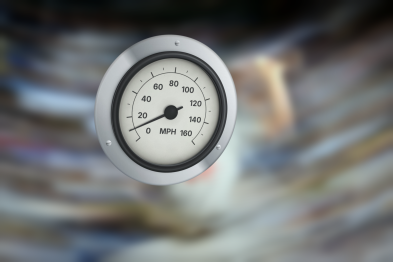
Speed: 10 mph
